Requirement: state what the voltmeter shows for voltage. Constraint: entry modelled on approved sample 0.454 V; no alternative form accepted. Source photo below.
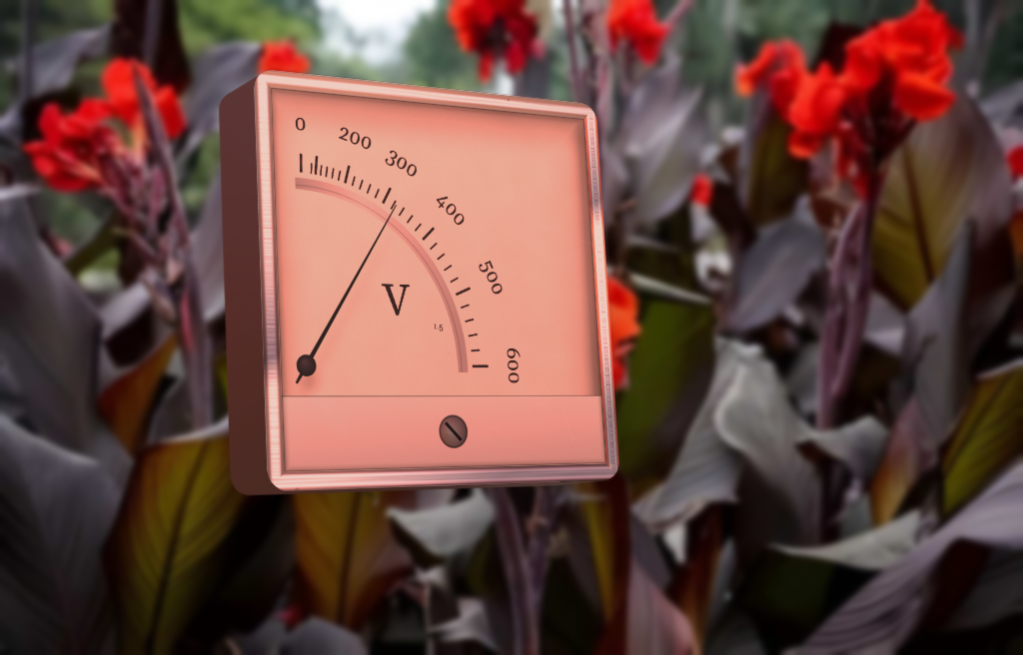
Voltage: 320 V
